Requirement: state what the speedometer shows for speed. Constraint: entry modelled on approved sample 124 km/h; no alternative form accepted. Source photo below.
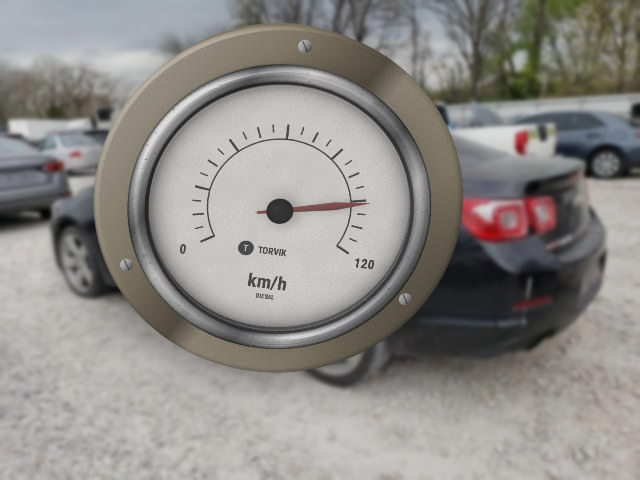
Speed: 100 km/h
